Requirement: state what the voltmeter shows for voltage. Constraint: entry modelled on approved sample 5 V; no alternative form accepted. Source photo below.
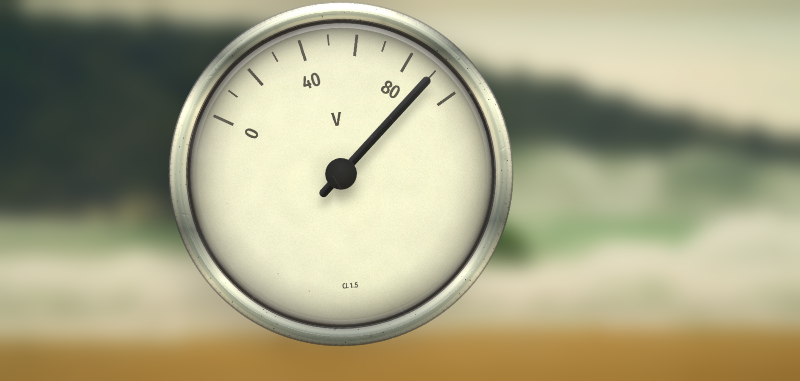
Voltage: 90 V
